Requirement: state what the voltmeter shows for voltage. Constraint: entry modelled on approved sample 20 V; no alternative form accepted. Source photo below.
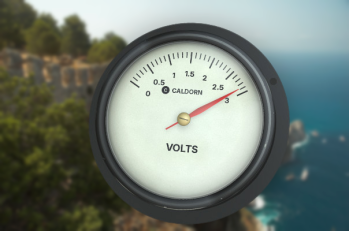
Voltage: 2.9 V
